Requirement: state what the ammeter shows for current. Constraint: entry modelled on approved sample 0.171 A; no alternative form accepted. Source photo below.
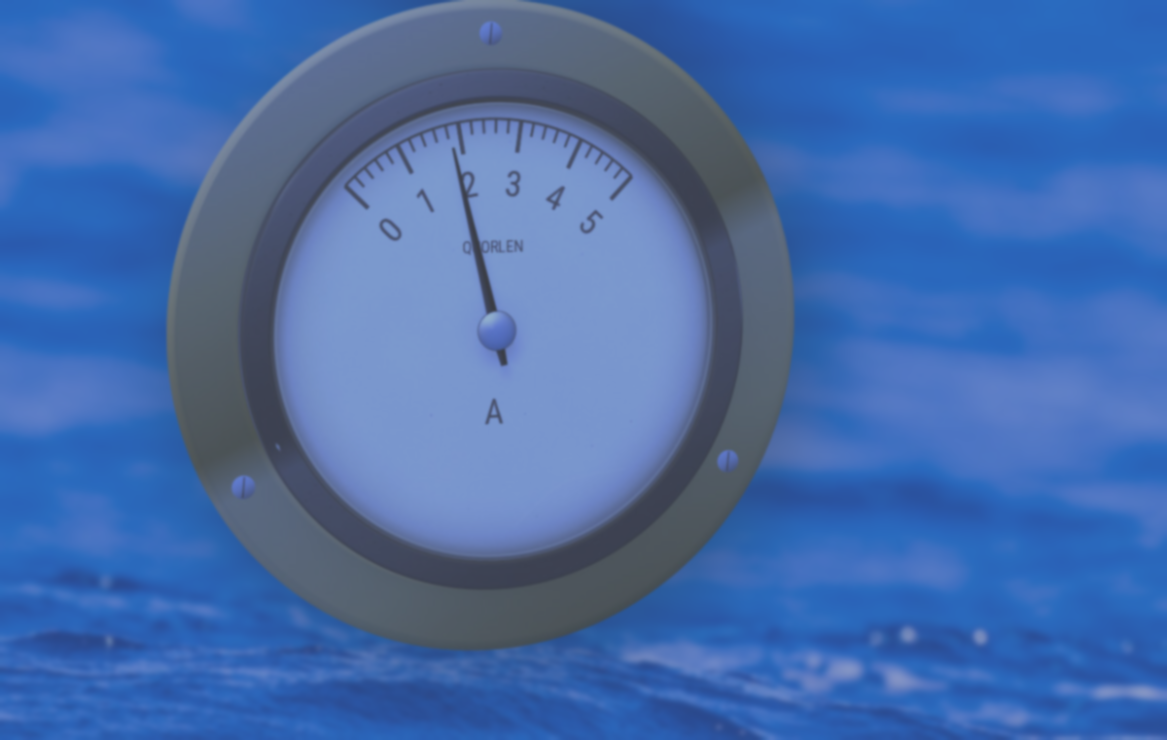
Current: 1.8 A
